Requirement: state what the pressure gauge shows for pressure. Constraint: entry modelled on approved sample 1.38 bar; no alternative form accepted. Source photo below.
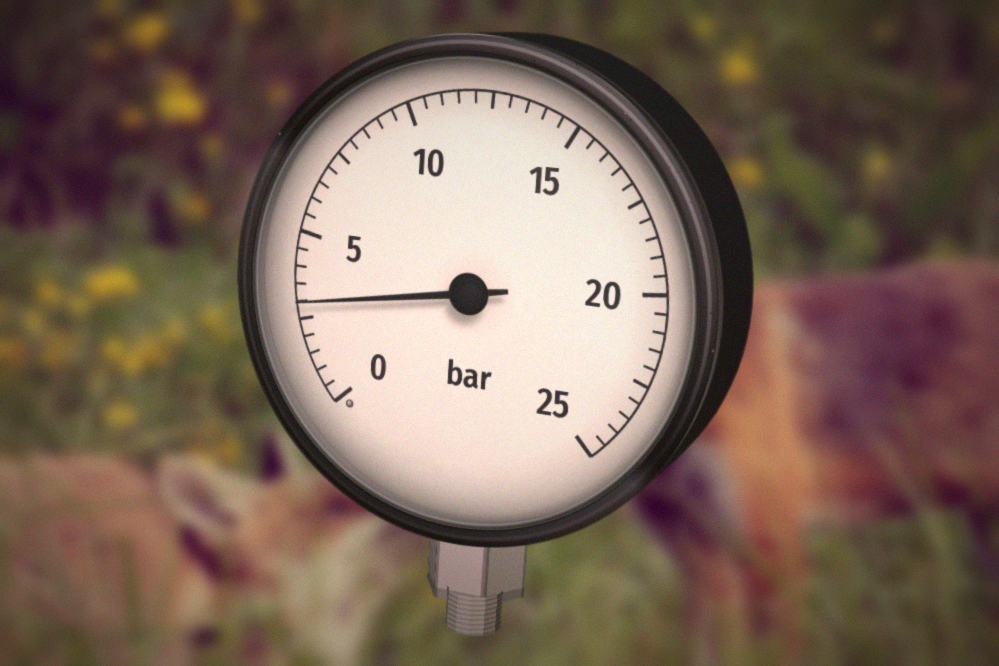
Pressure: 3 bar
